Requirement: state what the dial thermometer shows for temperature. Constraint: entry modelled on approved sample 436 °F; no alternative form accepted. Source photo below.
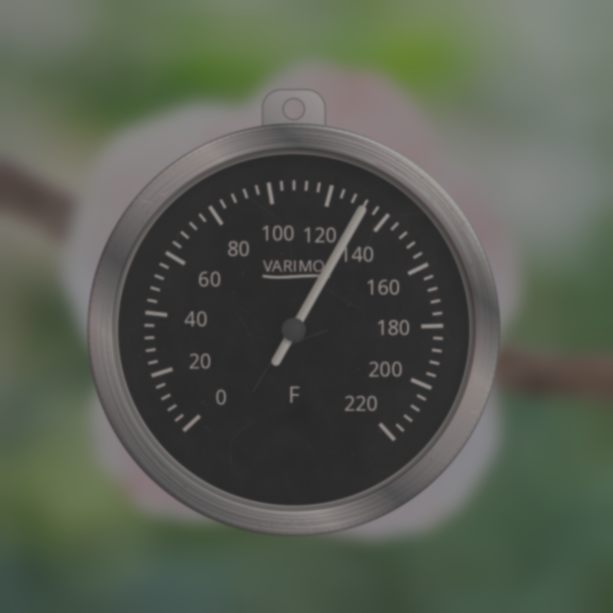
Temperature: 132 °F
